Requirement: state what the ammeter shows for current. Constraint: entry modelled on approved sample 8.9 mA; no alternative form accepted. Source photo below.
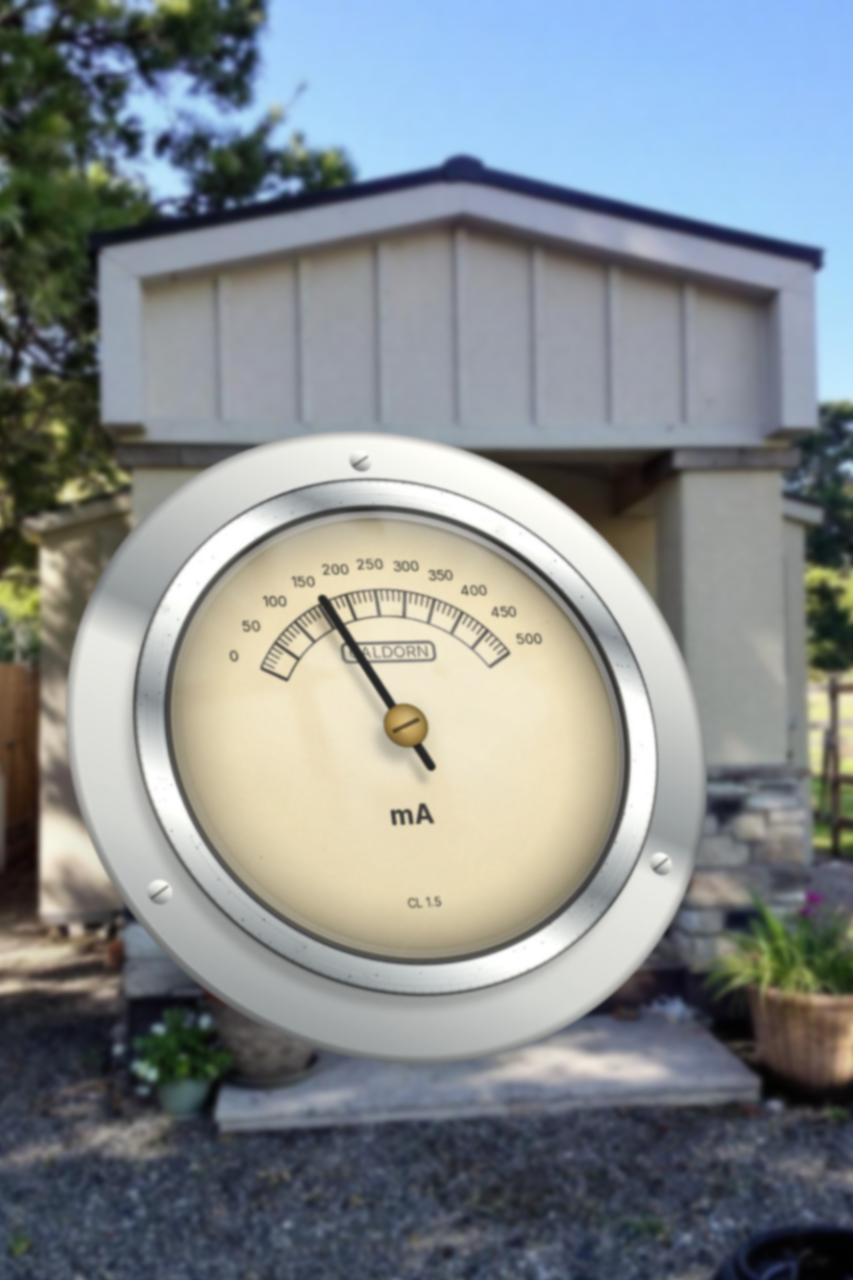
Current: 150 mA
